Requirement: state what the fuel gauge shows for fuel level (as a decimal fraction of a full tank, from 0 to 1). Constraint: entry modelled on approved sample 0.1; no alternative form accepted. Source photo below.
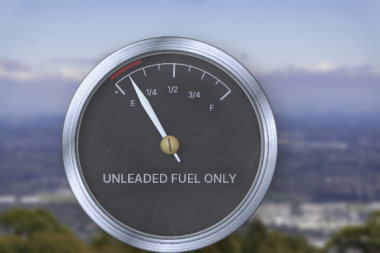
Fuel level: 0.125
